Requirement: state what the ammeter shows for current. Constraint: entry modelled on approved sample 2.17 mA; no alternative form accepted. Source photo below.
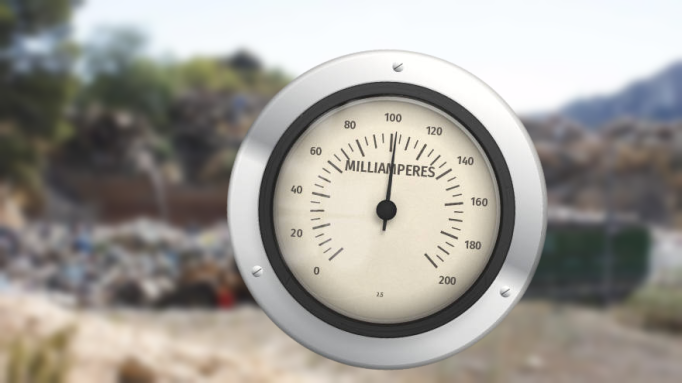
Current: 102.5 mA
